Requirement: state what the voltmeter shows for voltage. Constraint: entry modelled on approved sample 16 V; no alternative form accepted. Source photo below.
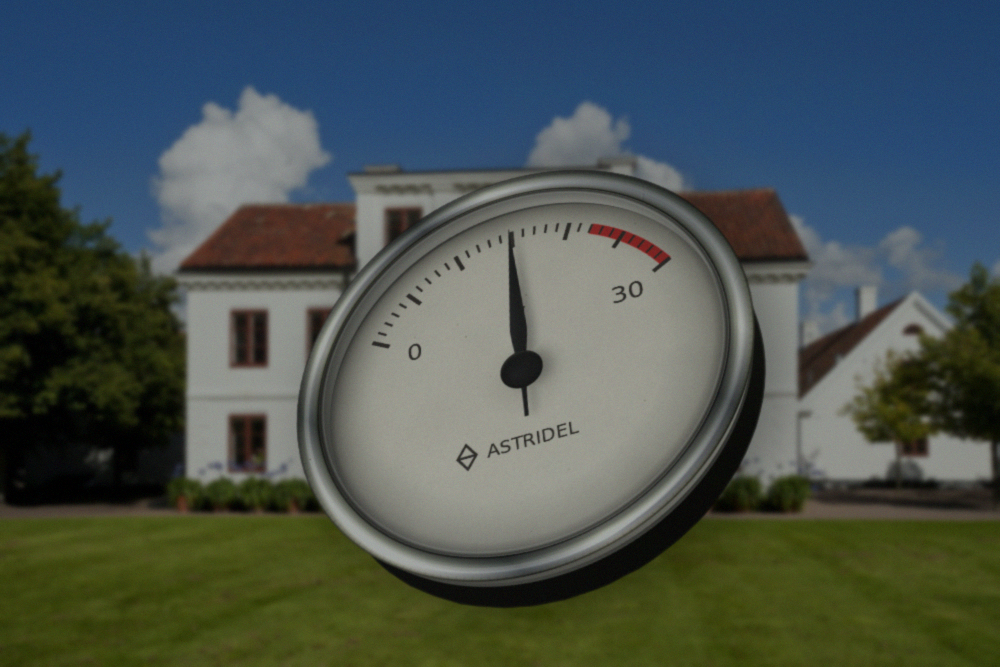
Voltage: 15 V
